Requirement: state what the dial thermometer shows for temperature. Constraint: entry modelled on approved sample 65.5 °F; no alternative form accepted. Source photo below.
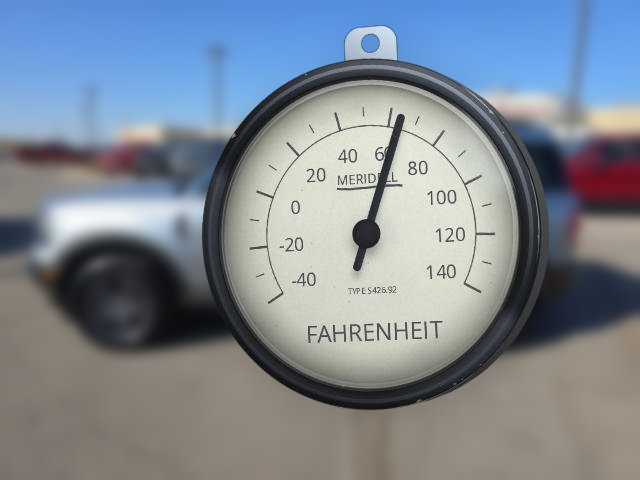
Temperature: 65 °F
